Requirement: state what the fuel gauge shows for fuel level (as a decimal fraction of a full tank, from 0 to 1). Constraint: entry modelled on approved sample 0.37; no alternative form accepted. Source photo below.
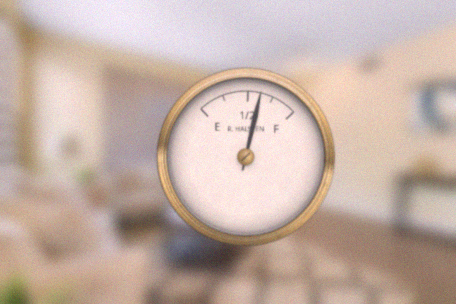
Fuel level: 0.625
